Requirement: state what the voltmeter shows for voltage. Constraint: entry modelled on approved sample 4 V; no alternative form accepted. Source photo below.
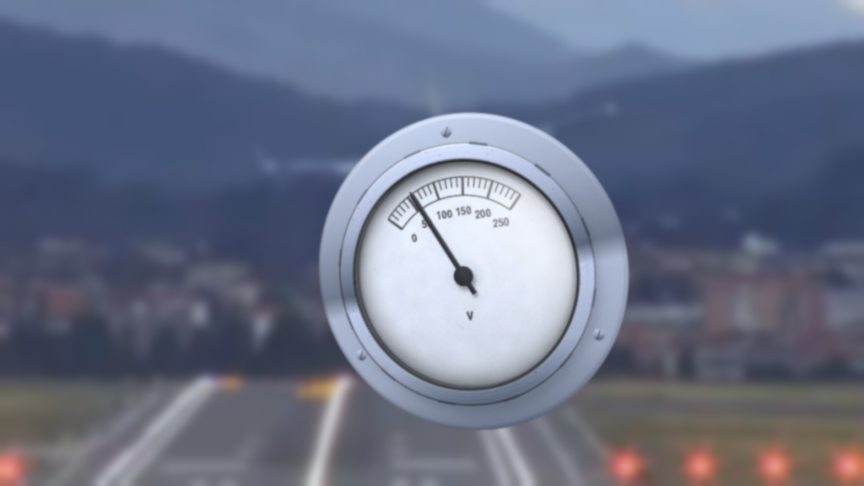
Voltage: 60 V
